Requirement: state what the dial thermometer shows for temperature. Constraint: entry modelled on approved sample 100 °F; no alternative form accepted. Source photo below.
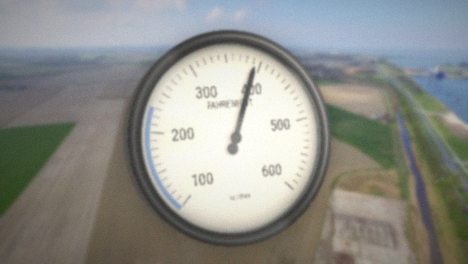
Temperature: 390 °F
